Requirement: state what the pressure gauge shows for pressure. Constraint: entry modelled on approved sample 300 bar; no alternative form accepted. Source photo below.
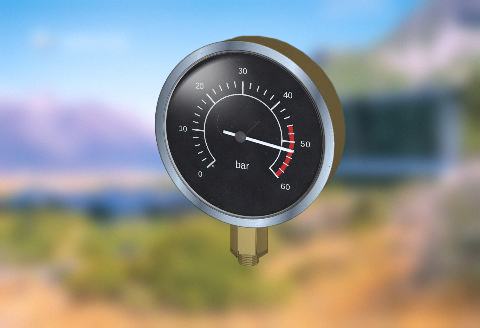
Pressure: 52 bar
